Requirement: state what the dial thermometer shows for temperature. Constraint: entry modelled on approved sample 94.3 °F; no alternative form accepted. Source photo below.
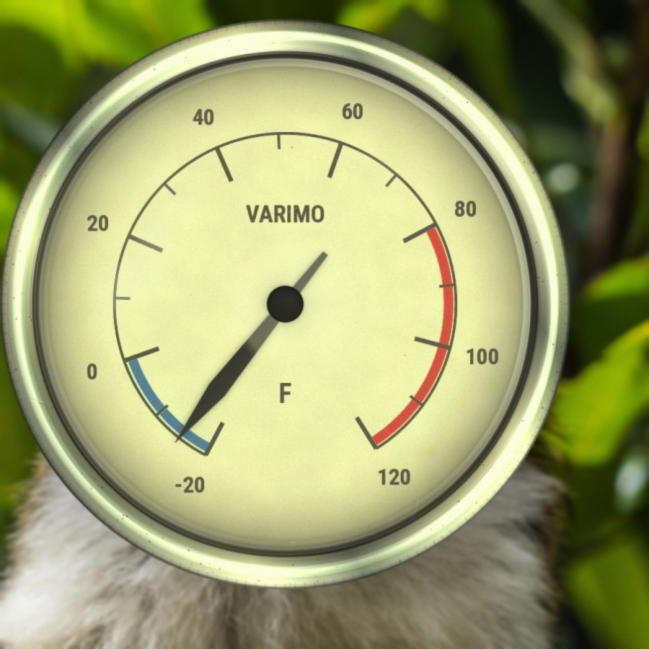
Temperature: -15 °F
